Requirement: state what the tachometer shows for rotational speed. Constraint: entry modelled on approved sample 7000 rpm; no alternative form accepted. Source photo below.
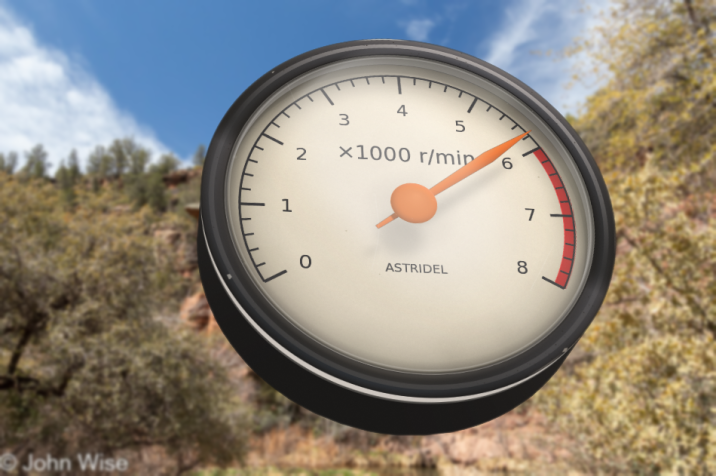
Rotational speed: 5800 rpm
